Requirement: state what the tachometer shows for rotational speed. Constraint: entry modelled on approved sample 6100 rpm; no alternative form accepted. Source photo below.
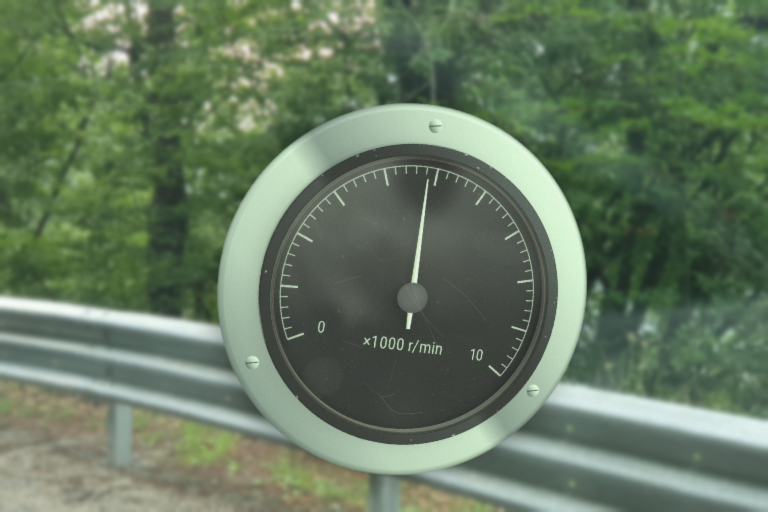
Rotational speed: 4800 rpm
